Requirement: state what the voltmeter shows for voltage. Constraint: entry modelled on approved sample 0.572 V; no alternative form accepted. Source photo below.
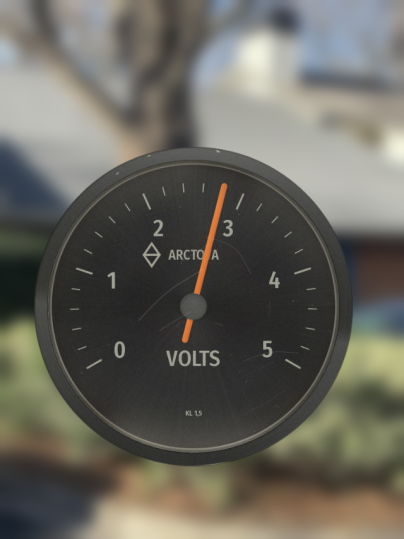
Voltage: 2.8 V
